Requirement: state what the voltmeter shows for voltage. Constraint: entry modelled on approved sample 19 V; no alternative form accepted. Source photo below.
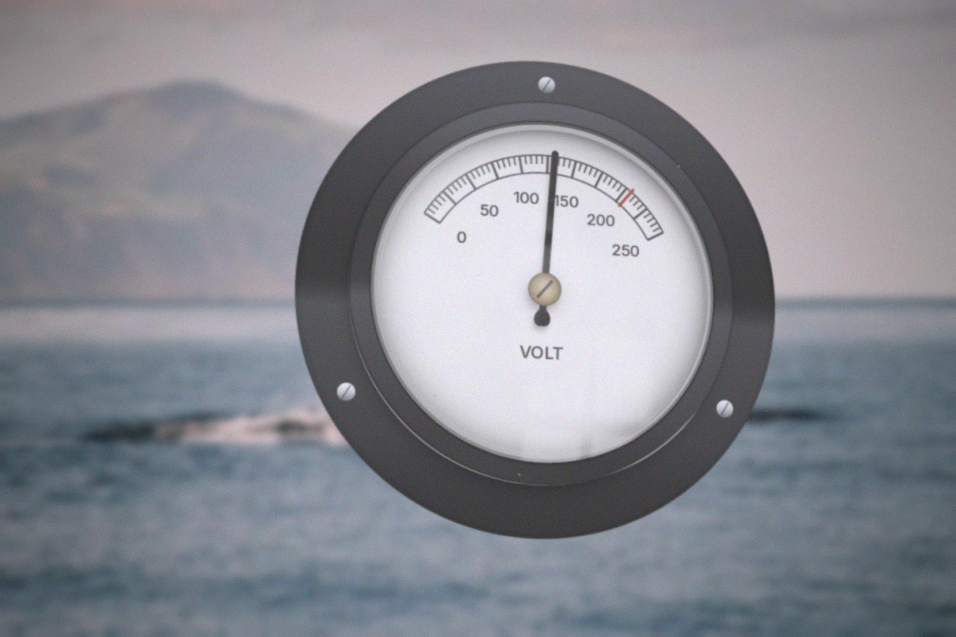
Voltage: 130 V
